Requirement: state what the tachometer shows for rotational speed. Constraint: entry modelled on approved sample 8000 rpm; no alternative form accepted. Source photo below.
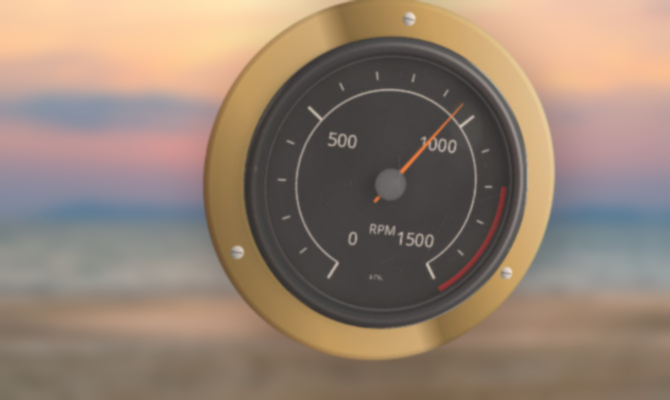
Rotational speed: 950 rpm
